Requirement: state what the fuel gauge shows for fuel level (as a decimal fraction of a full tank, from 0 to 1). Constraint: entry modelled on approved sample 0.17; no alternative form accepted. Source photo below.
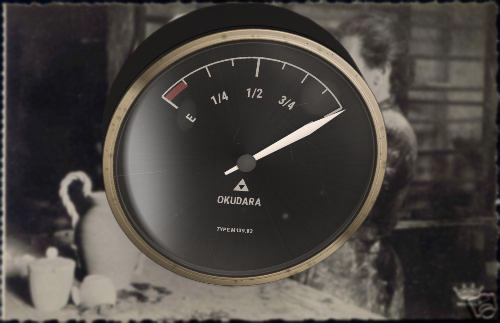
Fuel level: 1
